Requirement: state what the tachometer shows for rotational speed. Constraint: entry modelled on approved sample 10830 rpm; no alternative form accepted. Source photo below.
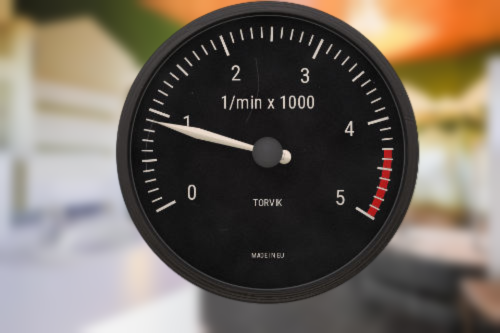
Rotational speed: 900 rpm
